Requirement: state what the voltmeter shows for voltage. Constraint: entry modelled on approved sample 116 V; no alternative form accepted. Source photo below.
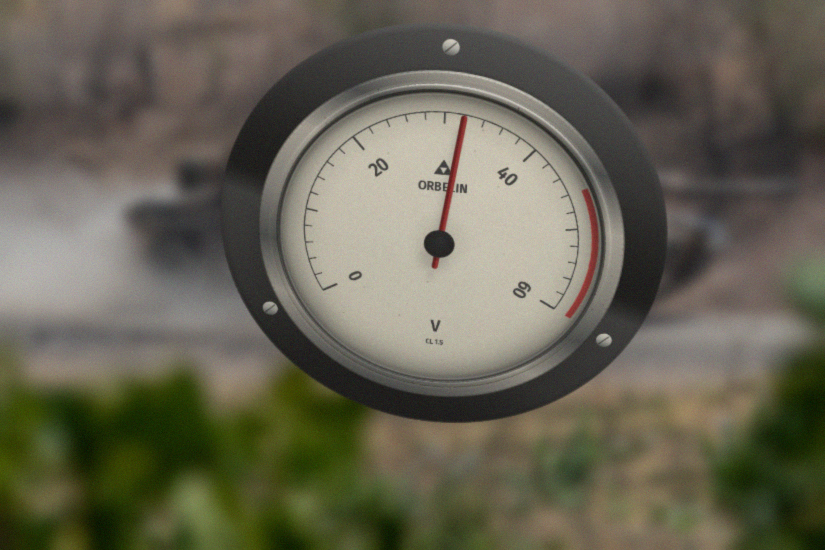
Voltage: 32 V
